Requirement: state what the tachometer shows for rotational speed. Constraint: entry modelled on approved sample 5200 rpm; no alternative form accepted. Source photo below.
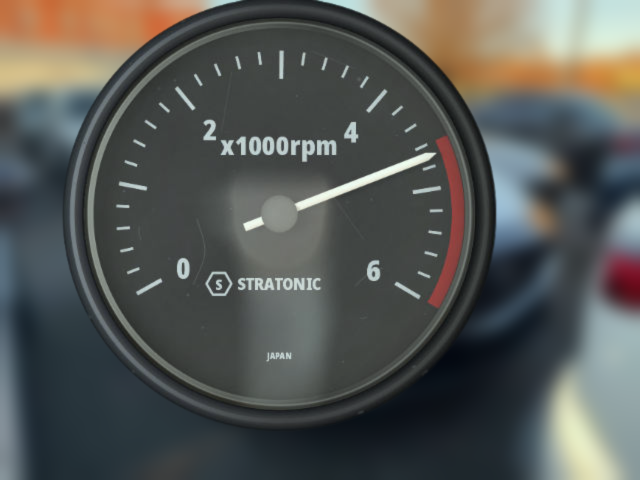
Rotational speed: 4700 rpm
